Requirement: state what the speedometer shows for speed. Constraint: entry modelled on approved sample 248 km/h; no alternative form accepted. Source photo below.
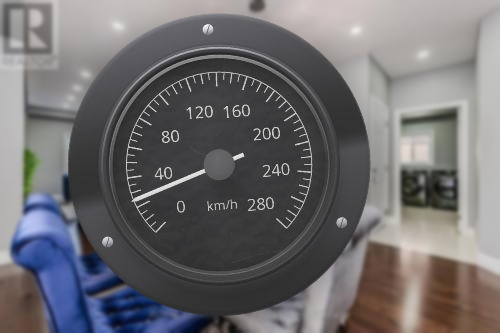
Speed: 25 km/h
